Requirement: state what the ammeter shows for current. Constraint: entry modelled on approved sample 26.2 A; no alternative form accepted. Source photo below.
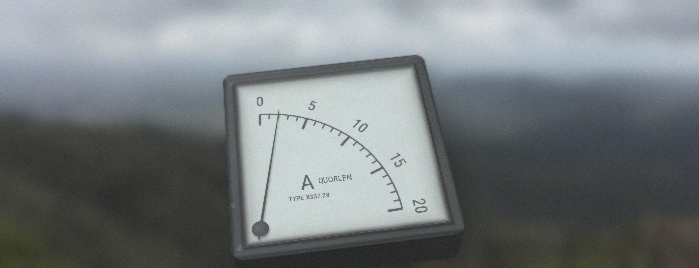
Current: 2 A
